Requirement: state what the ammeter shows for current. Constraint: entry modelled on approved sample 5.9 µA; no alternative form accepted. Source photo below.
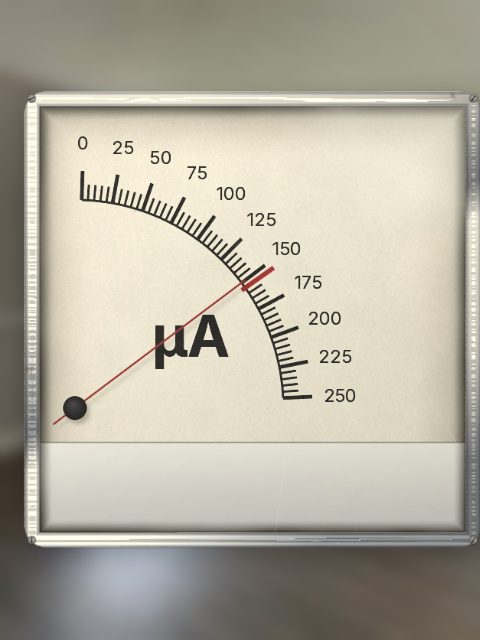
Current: 150 µA
